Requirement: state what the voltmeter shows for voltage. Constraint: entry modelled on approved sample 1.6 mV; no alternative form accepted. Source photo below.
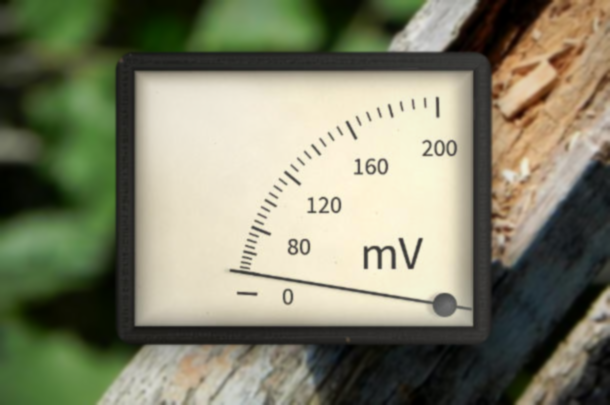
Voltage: 40 mV
